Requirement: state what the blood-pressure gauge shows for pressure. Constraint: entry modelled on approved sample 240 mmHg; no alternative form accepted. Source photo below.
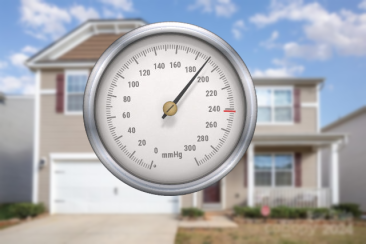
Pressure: 190 mmHg
